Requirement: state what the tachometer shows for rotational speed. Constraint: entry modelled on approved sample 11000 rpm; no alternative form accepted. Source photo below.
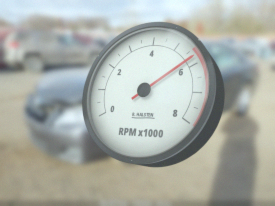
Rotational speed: 5750 rpm
